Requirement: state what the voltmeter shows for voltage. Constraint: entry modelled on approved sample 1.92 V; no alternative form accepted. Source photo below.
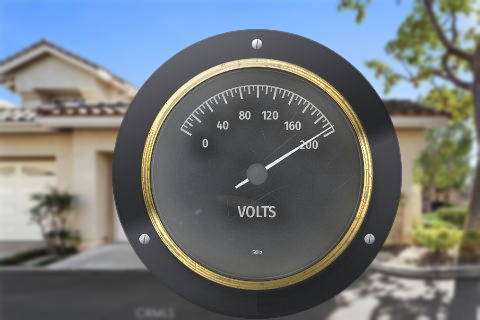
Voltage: 195 V
